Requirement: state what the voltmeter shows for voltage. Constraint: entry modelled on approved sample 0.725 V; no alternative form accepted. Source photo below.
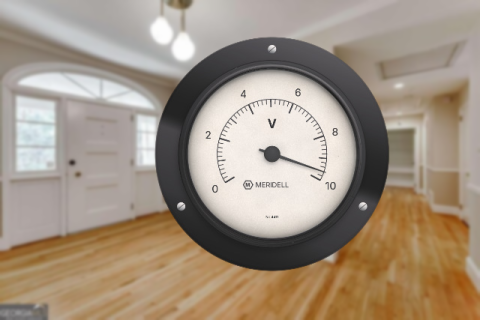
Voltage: 9.6 V
